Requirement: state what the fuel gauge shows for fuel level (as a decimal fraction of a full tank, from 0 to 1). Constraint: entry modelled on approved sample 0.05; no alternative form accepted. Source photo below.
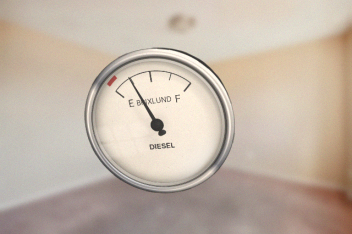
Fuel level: 0.25
